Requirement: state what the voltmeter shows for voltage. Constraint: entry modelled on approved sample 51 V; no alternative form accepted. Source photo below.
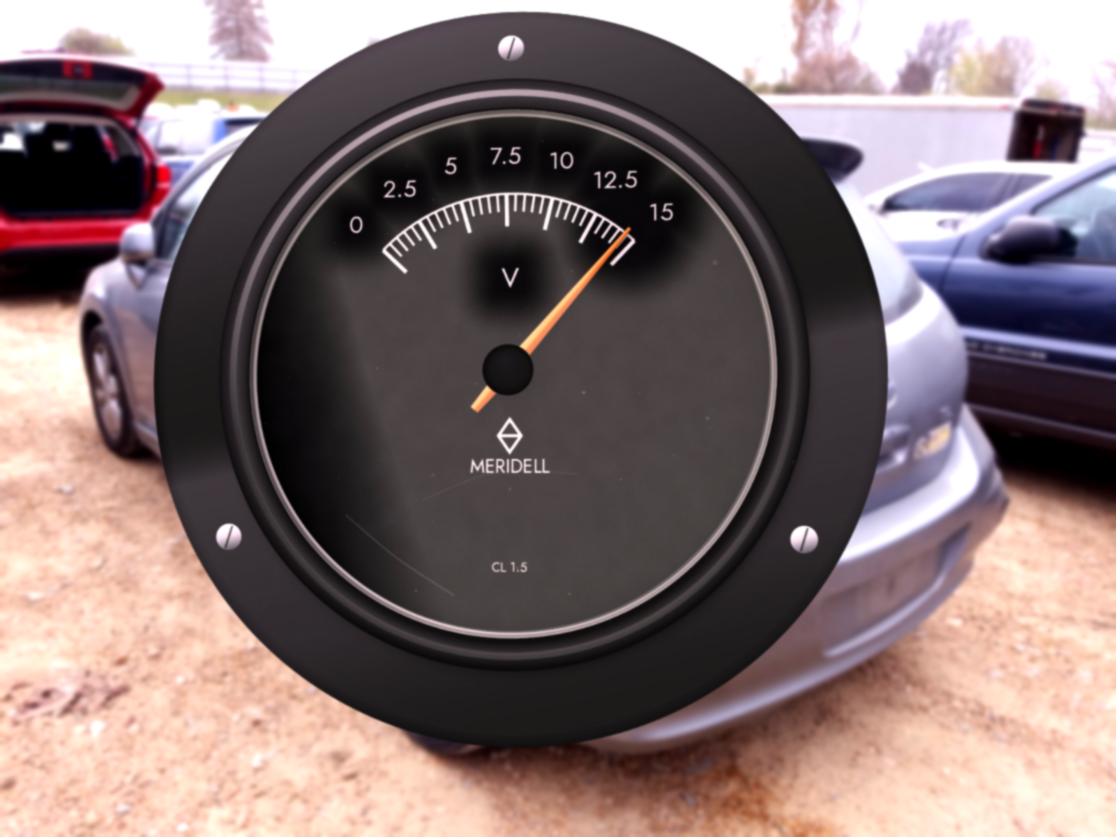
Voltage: 14.5 V
